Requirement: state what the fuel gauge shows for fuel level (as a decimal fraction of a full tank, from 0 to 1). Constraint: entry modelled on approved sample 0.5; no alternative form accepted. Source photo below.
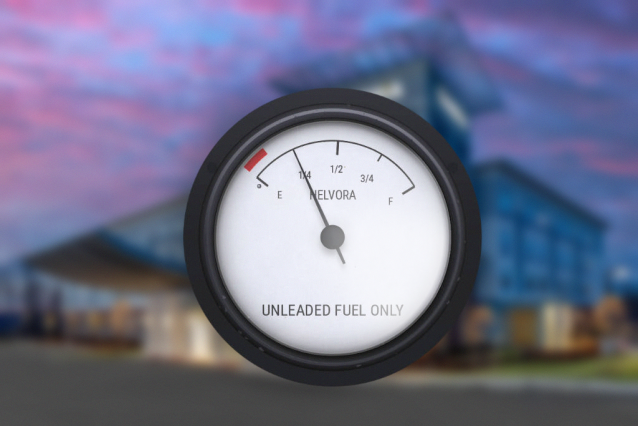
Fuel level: 0.25
